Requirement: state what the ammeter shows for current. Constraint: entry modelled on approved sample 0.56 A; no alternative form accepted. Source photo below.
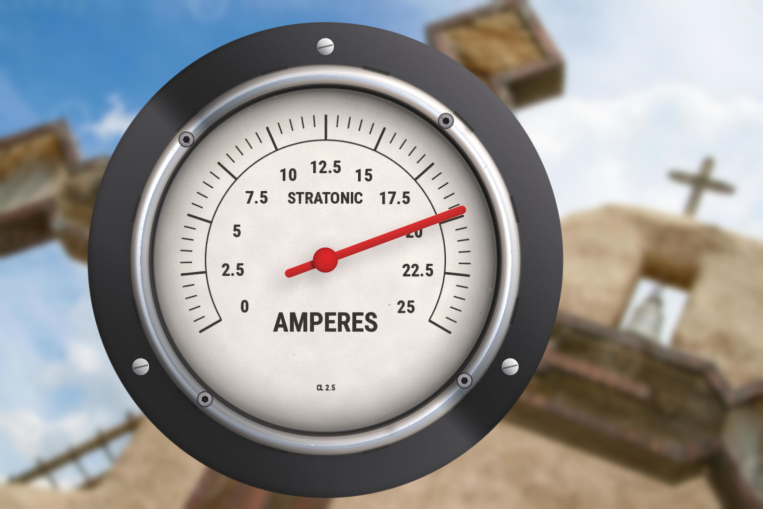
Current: 19.75 A
